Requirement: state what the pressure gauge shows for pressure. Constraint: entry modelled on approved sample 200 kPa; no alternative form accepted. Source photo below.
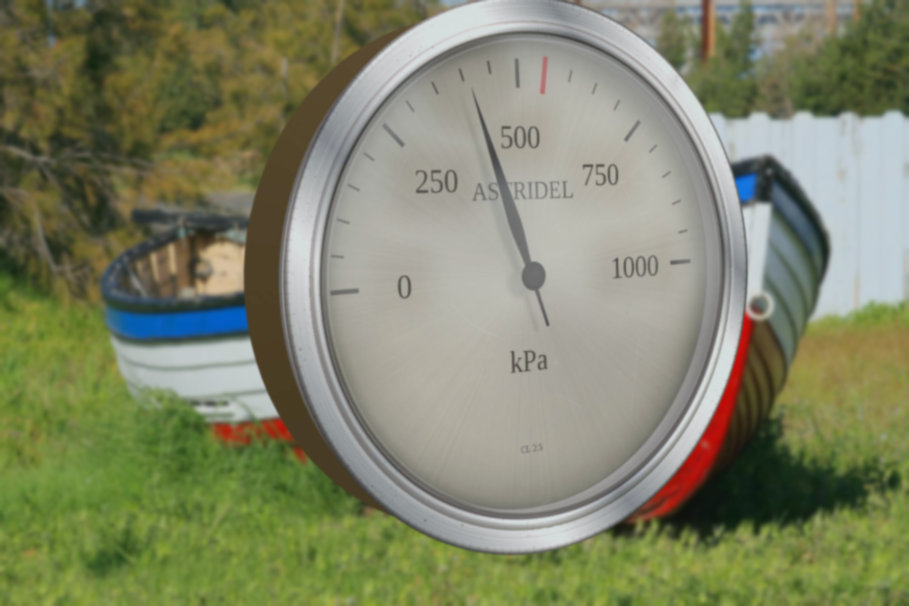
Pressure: 400 kPa
